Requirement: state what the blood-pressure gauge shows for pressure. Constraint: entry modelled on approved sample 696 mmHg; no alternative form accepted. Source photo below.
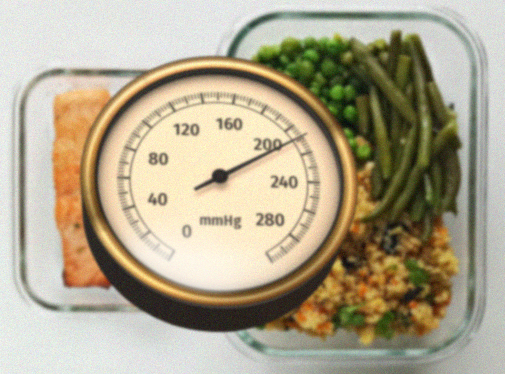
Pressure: 210 mmHg
